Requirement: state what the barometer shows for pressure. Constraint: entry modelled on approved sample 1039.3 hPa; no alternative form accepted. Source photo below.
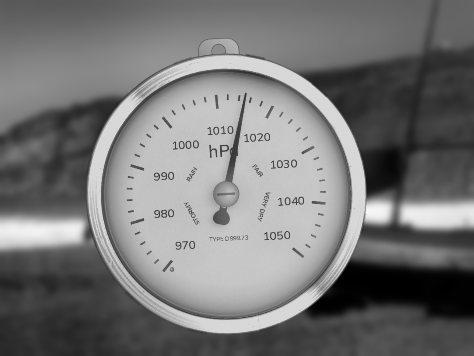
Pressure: 1015 hPa
